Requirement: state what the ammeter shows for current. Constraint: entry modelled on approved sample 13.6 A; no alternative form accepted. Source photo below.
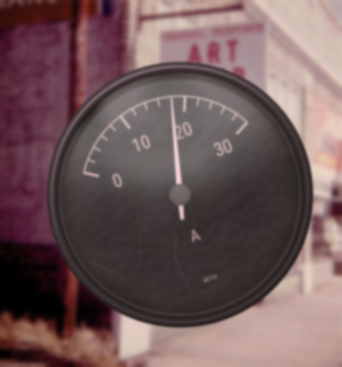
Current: 18 A
